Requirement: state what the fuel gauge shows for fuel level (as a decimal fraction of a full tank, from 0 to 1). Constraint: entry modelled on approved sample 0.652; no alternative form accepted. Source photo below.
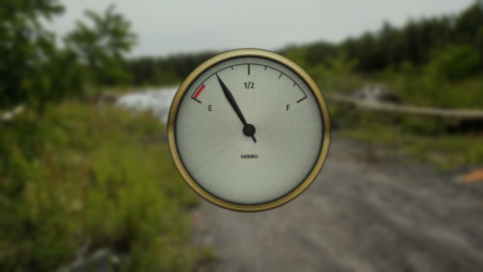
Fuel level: 0.25
